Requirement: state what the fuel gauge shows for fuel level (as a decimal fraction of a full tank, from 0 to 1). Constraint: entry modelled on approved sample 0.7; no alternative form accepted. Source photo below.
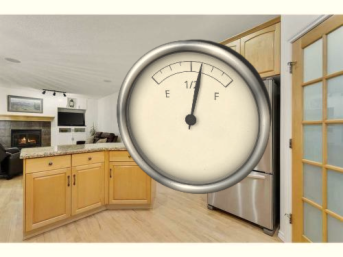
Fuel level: 0.625
